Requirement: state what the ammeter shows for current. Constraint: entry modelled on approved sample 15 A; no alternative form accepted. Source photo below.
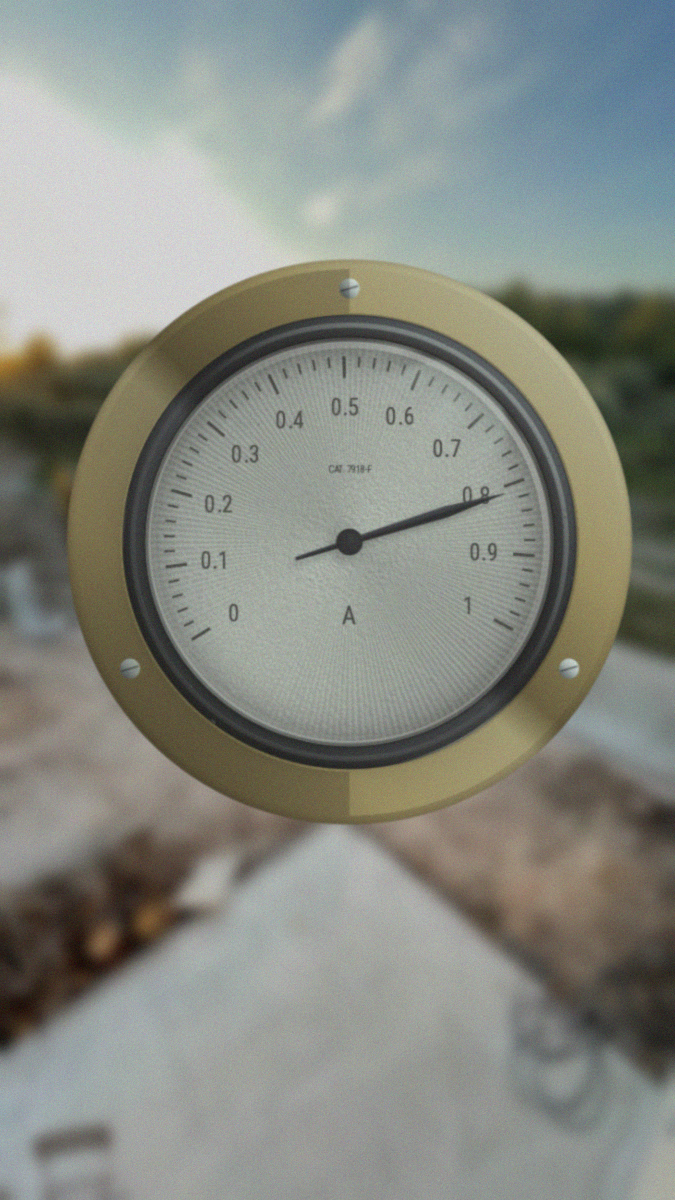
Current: 0.81 A
